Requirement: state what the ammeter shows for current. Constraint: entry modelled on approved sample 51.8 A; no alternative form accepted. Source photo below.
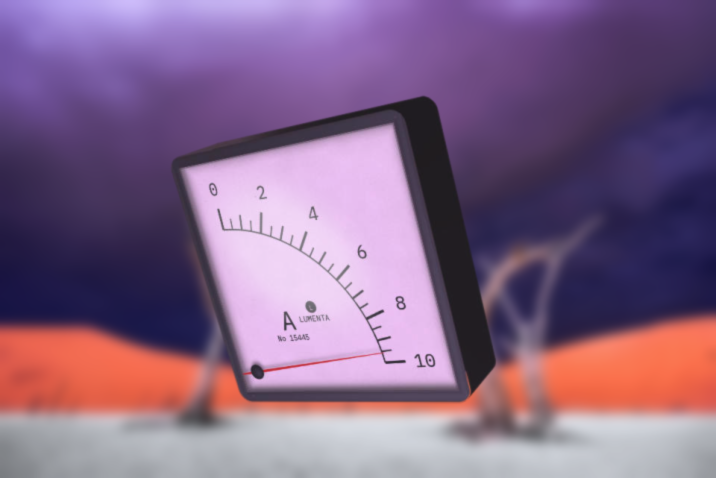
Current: 9.5 A
